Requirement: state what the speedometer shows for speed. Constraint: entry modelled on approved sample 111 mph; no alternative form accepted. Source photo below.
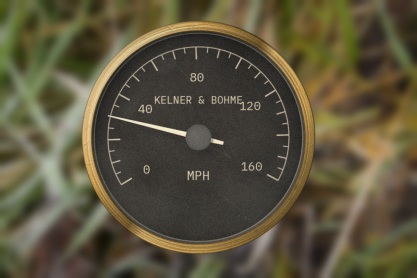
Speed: 30 mph
